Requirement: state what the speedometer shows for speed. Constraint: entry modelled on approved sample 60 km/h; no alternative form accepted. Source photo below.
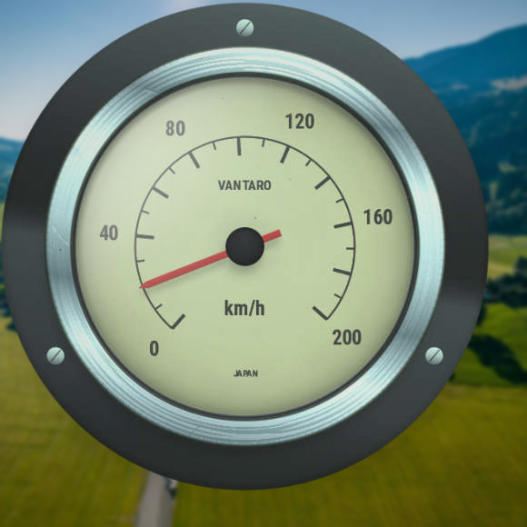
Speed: 20 km/h
